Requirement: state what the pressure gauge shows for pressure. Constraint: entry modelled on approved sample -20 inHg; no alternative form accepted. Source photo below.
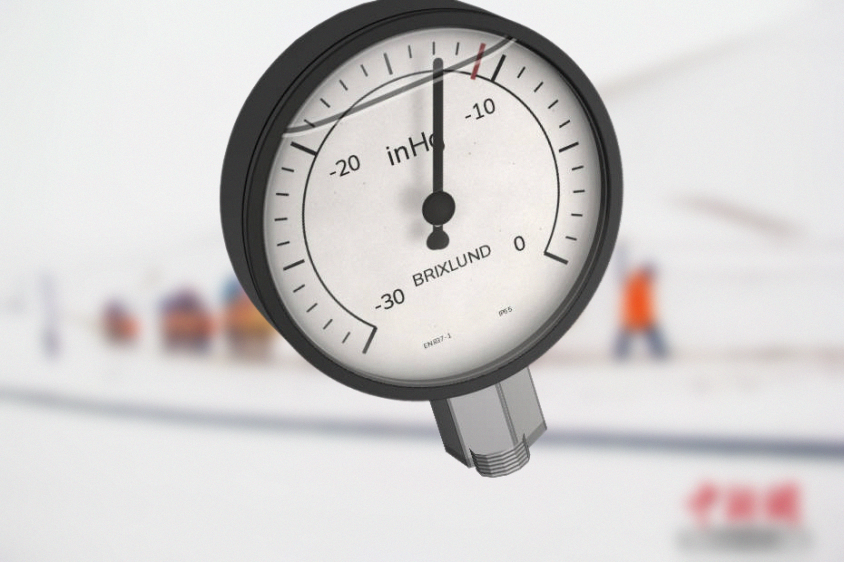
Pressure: -13 inHg
